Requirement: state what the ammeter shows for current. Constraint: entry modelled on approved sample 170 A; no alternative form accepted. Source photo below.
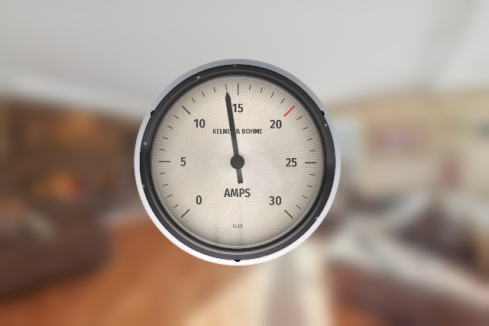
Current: 14 A
